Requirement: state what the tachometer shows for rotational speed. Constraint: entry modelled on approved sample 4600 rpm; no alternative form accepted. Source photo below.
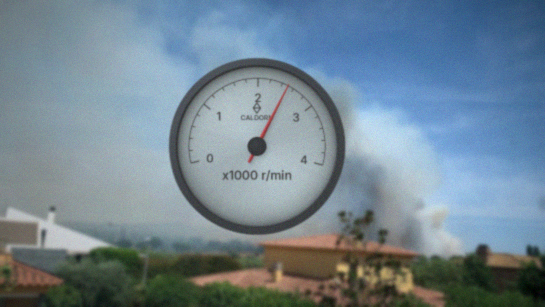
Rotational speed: 2500 rpm
